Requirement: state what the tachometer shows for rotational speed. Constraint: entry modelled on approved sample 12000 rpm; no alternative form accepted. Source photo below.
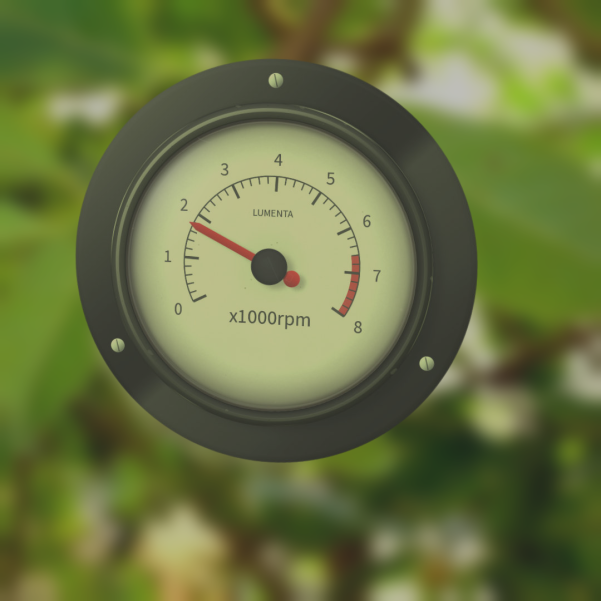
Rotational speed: 1800 rpm
